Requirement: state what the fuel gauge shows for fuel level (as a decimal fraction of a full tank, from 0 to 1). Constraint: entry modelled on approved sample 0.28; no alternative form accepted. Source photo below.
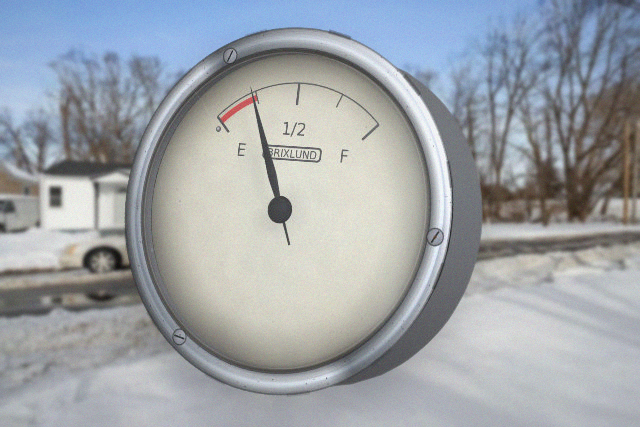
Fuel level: 0.25
